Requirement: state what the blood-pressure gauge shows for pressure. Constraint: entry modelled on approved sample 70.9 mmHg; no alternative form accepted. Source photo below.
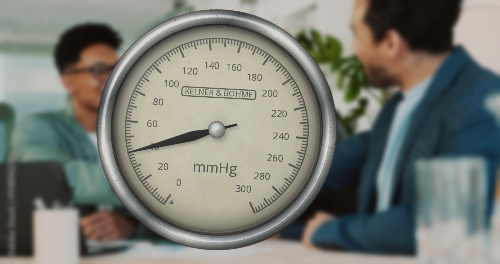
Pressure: 40 mmHg
